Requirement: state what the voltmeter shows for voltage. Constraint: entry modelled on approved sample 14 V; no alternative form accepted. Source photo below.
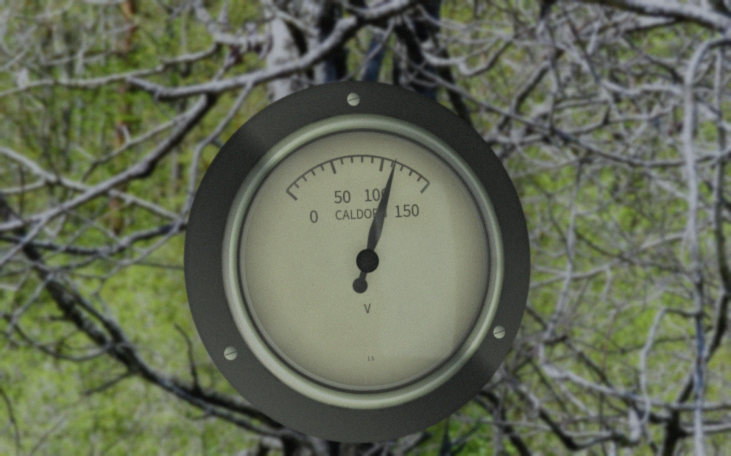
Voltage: 110 V
